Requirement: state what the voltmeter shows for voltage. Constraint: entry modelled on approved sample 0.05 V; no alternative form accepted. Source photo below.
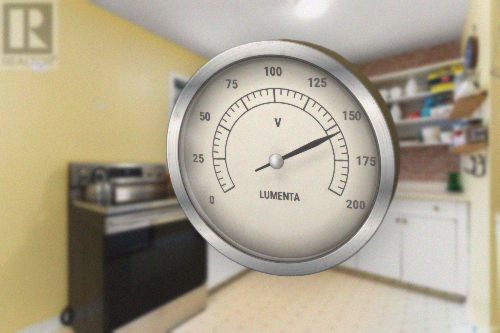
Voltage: 155 V
